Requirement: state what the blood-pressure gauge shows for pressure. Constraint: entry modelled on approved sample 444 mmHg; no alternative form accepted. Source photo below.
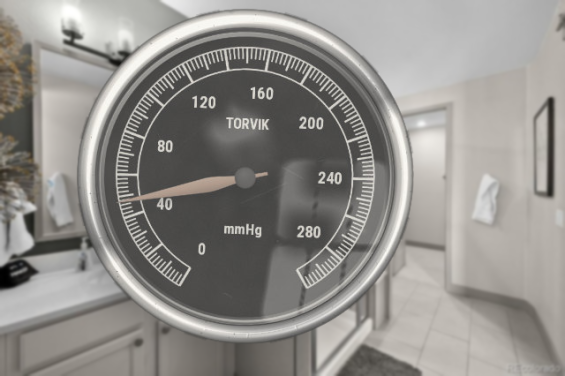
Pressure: 48 mmHg
